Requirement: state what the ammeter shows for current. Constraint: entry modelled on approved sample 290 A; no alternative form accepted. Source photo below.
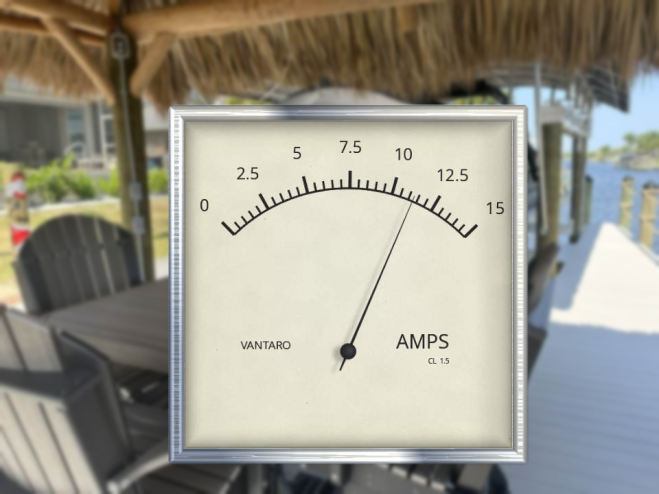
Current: 11.25 A
